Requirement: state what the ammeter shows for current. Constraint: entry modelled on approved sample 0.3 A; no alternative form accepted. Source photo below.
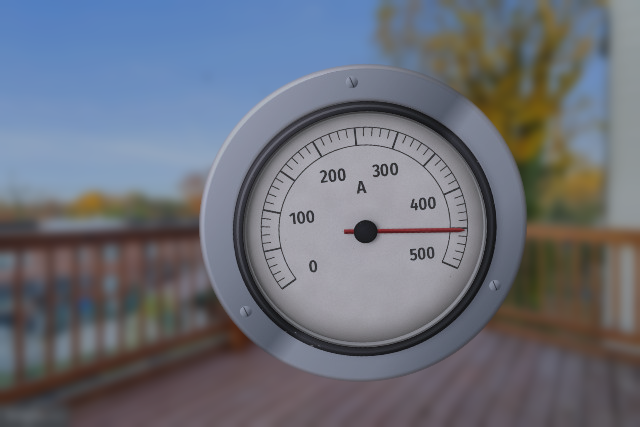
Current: 450 A
